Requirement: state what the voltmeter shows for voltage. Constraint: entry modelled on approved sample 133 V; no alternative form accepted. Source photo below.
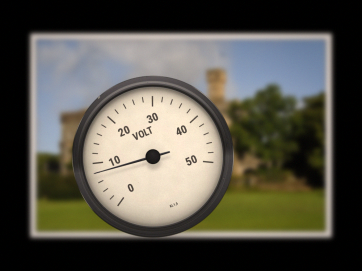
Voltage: 8 V
